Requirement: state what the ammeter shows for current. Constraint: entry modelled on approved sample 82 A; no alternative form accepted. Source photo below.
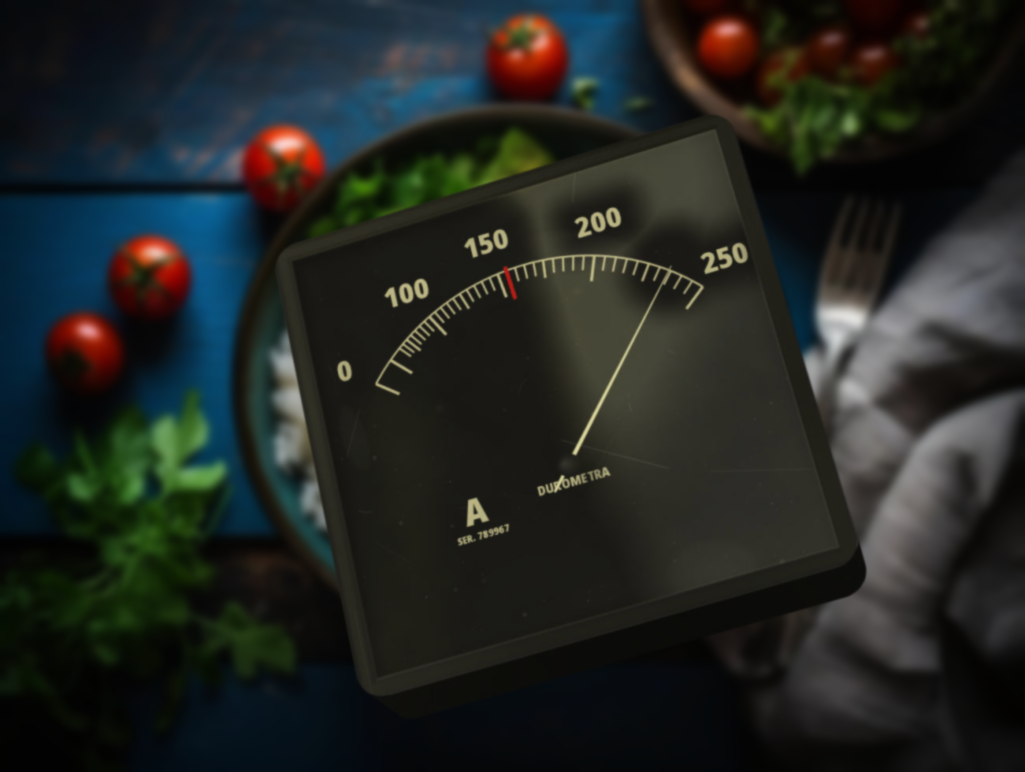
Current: 235 A
